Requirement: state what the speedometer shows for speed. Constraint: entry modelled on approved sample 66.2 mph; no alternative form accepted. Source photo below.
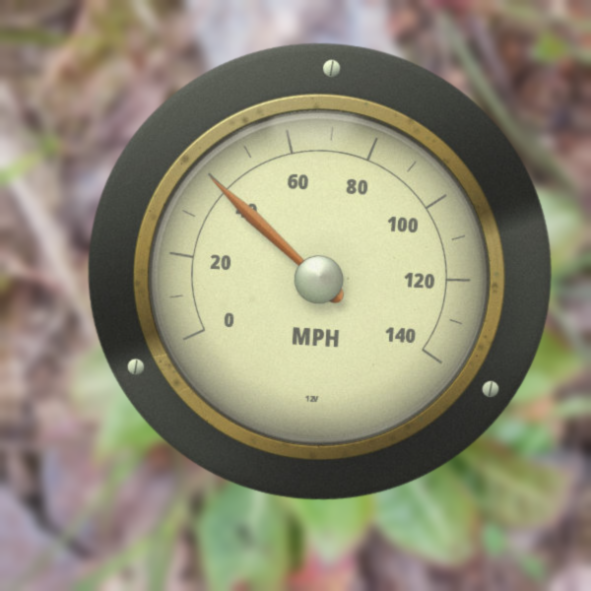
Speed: 40 mph
